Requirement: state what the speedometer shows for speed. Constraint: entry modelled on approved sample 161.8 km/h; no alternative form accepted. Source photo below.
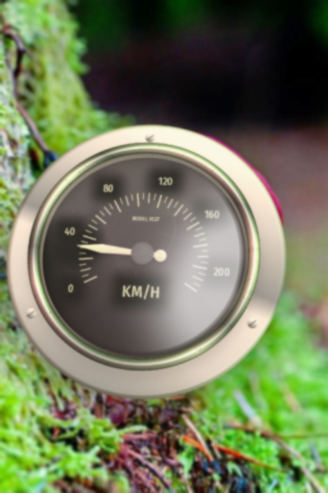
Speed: 30 km/h
